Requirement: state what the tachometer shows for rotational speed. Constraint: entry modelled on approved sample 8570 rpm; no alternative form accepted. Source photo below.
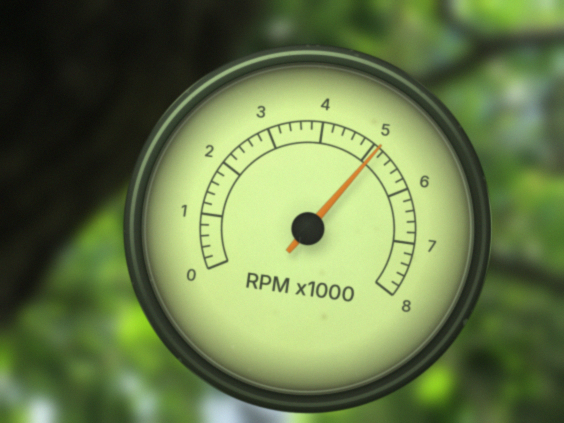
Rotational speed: 5100 rpm
